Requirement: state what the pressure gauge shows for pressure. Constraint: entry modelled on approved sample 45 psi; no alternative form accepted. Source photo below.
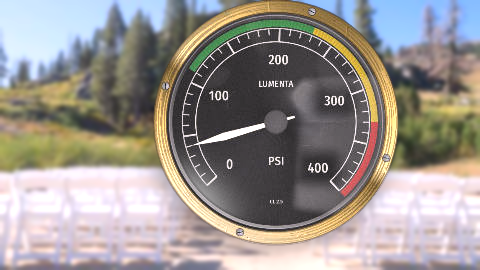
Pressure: 40 psi
